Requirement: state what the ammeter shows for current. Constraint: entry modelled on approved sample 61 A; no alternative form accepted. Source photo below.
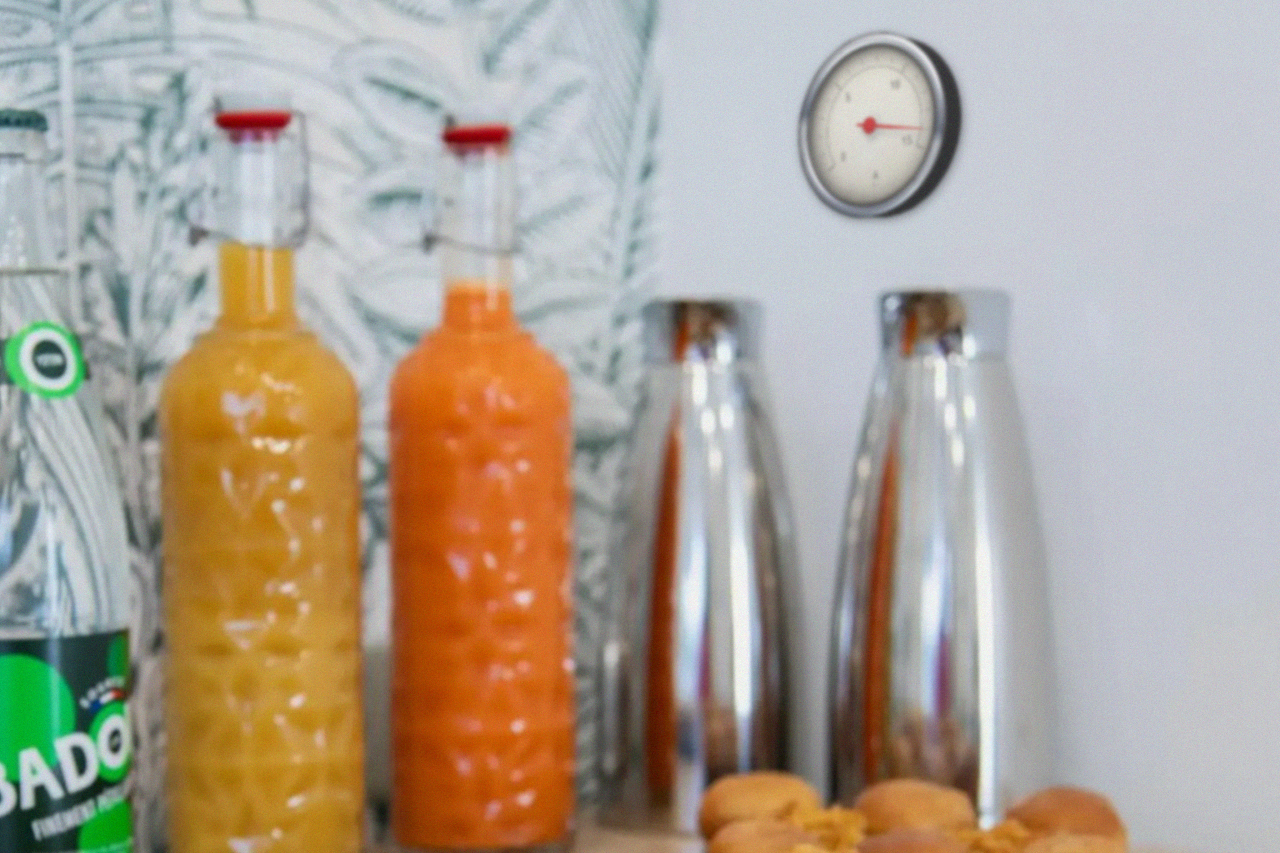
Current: 14 A
